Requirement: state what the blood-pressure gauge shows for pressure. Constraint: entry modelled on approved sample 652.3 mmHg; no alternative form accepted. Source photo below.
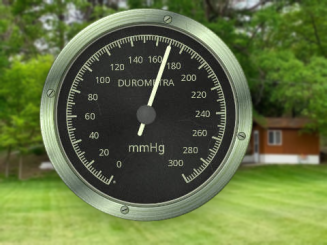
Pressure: 170 mmHg
